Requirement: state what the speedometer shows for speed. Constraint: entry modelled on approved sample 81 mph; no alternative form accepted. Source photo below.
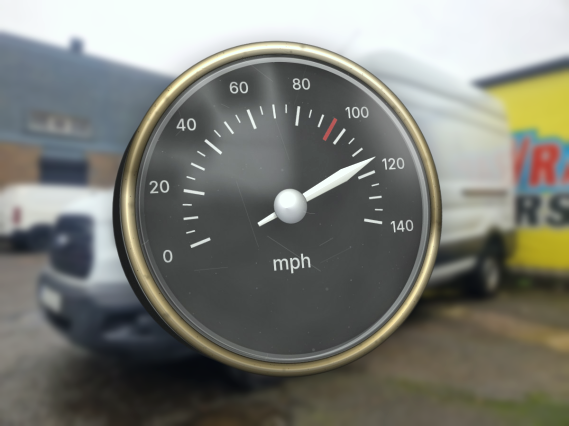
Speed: 115 mph
